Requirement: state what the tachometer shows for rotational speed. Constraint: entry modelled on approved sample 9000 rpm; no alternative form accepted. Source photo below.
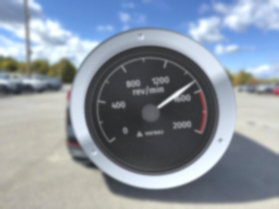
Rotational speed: 1500 rpm
